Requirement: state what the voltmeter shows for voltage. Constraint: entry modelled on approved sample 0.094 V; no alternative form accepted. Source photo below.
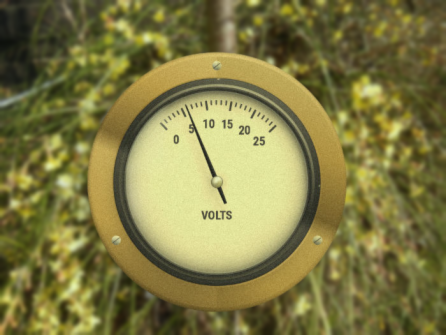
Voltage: 6 V
